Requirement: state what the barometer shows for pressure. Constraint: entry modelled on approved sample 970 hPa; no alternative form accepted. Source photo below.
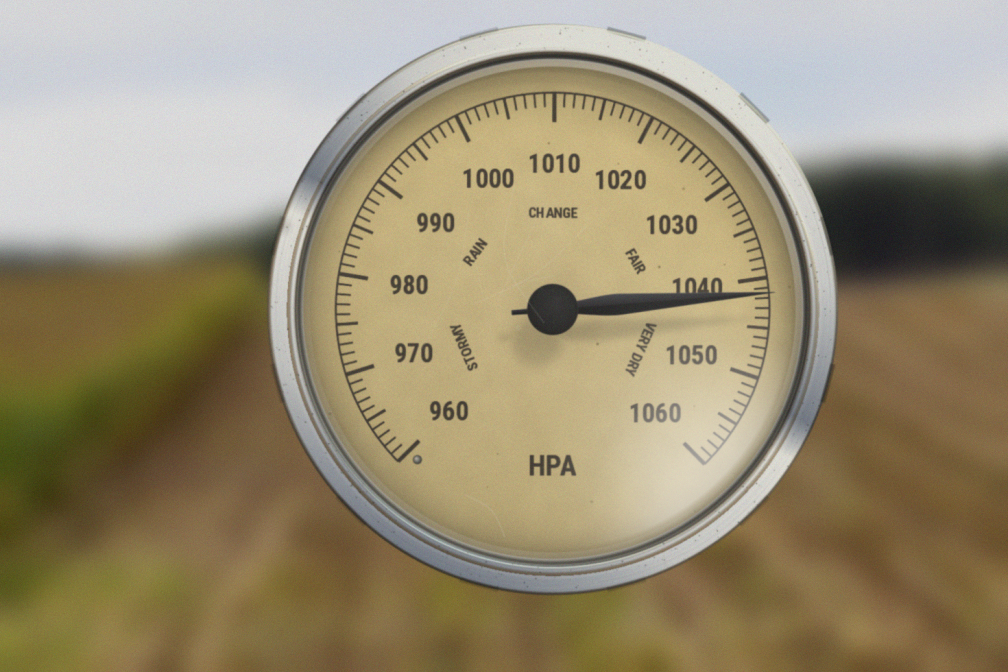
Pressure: 1041.5 hPa
